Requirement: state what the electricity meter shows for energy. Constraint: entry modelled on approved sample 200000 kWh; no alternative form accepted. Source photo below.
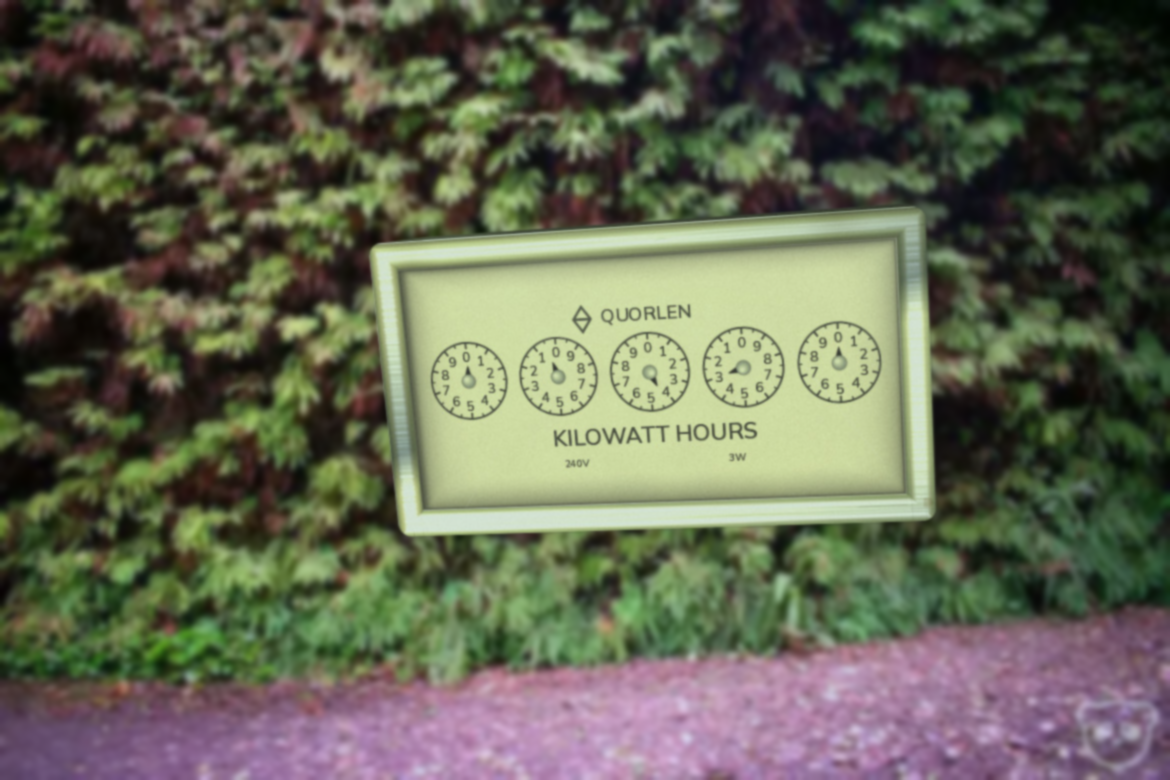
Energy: 430 kWh
